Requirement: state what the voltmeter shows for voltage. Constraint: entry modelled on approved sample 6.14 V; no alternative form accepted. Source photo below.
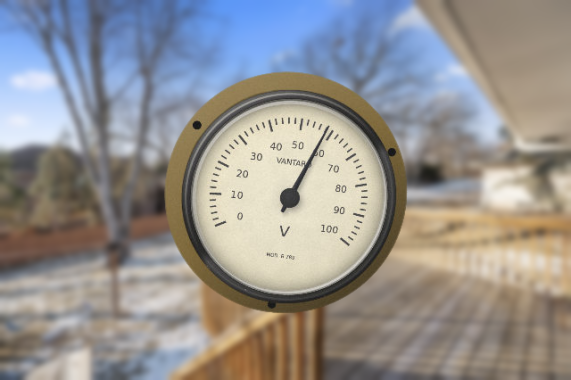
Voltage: 58 V
